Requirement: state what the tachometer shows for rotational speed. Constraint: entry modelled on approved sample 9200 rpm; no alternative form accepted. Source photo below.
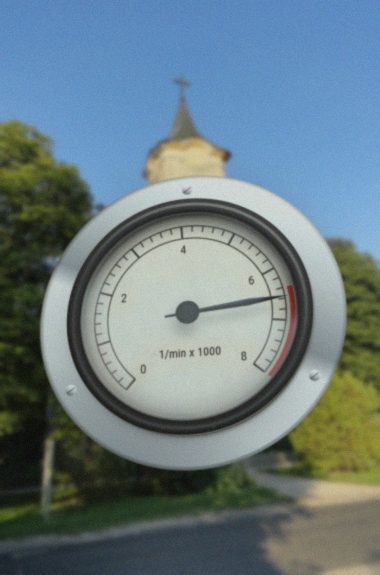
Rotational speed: 6600 rpm
